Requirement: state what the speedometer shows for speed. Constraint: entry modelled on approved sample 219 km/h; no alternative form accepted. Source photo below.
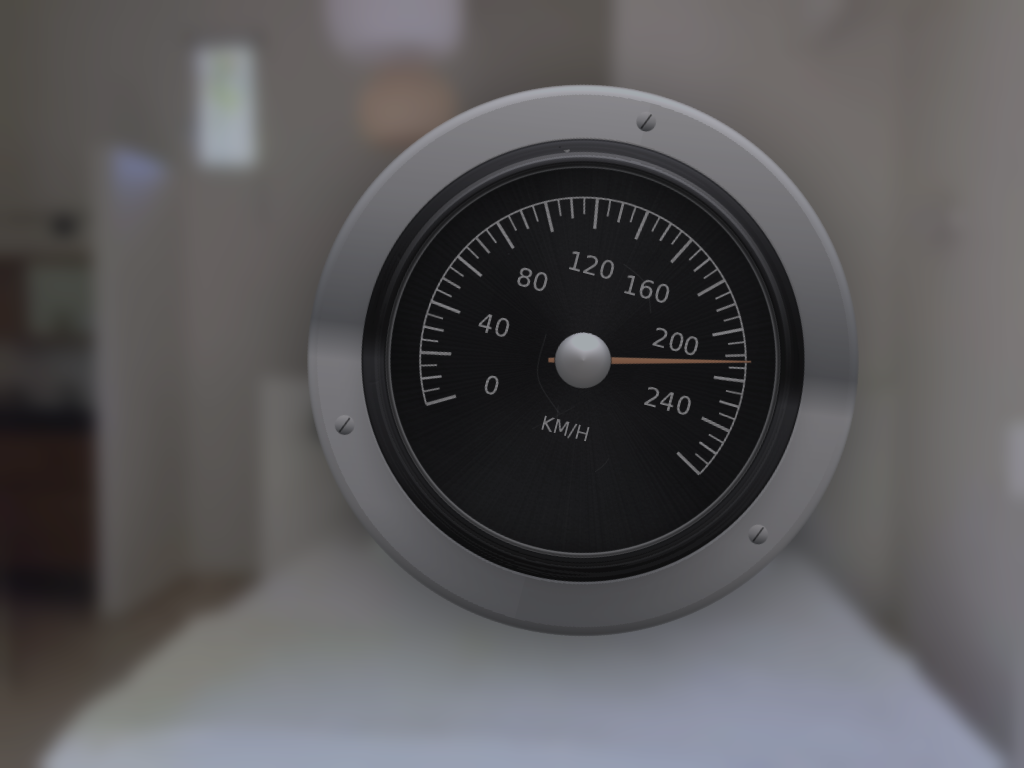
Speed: 212.5 km/h
